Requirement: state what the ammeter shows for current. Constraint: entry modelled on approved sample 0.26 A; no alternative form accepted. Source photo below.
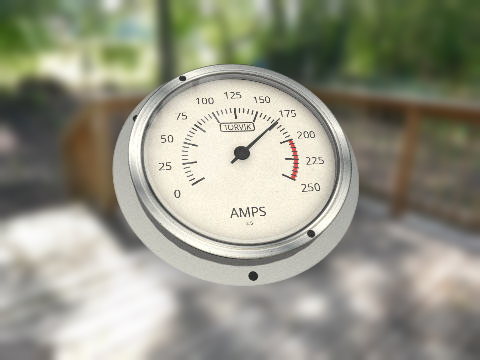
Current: 175 A
